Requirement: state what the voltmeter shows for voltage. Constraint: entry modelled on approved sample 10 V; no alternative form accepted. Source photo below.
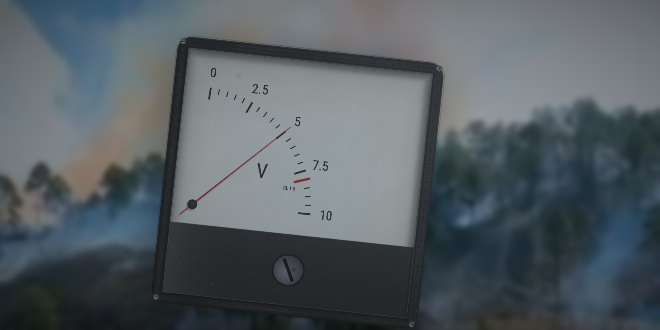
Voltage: 5 V
